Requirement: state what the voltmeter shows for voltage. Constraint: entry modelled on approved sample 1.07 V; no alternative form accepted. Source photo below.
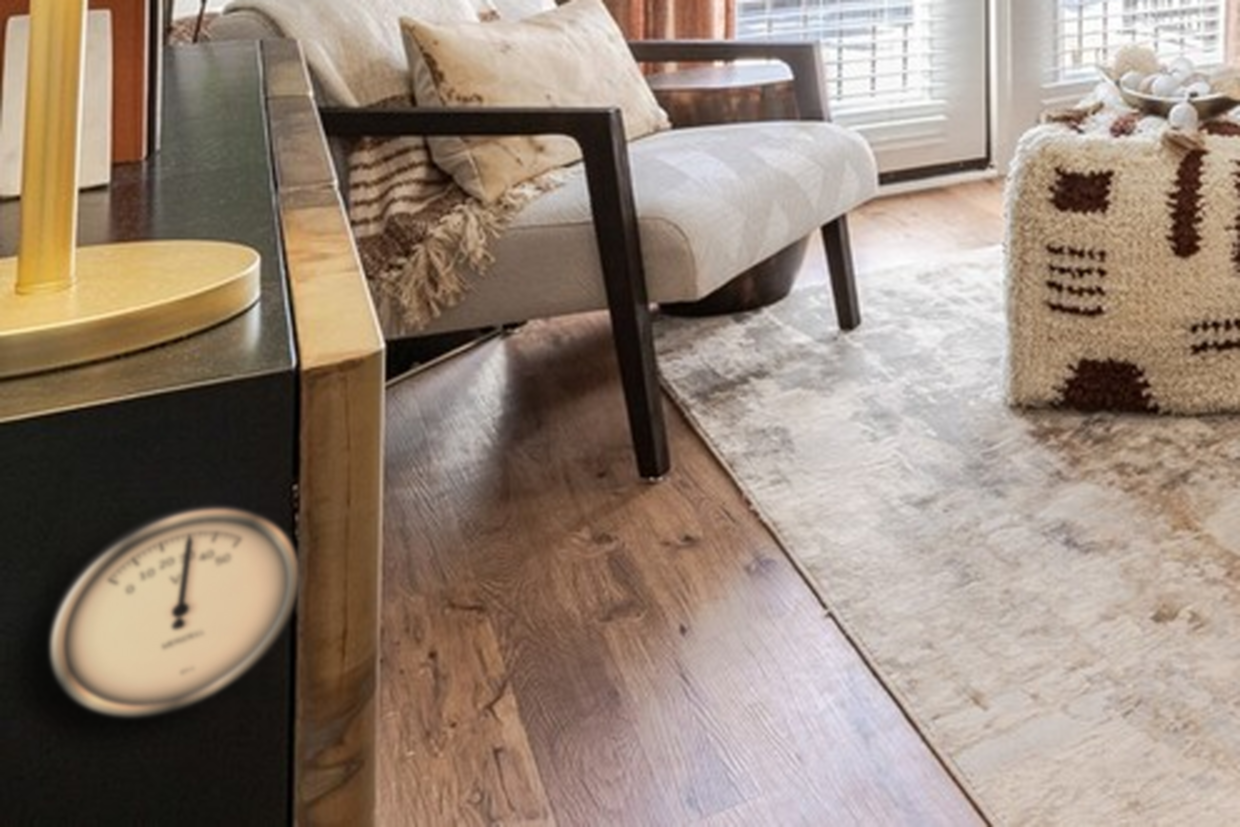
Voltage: 30 V
